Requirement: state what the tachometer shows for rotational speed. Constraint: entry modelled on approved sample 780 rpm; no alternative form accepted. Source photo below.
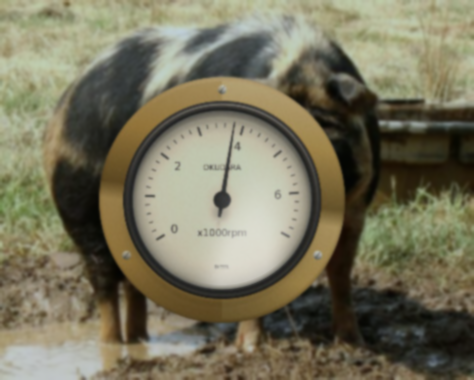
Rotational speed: 3800 rpm
